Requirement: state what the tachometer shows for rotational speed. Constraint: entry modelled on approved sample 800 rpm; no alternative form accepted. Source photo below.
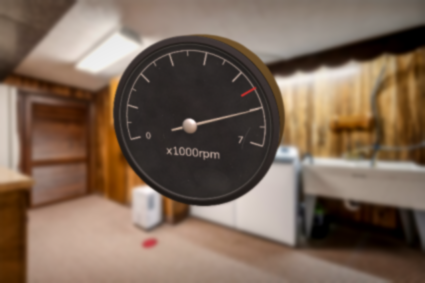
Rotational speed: 6000 rpm
